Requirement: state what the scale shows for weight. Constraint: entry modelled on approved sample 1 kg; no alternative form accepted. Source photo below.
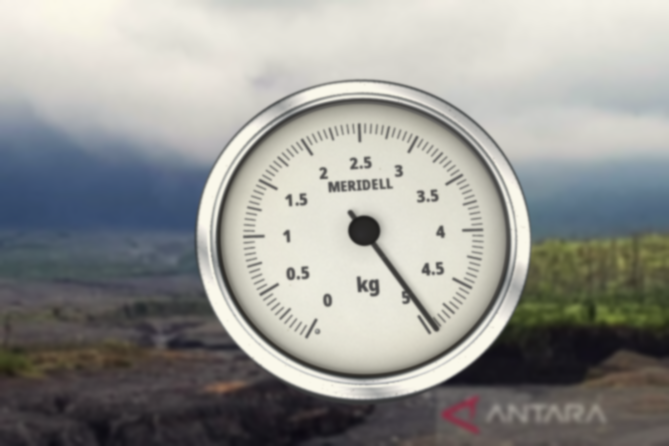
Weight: 4.95 kg
